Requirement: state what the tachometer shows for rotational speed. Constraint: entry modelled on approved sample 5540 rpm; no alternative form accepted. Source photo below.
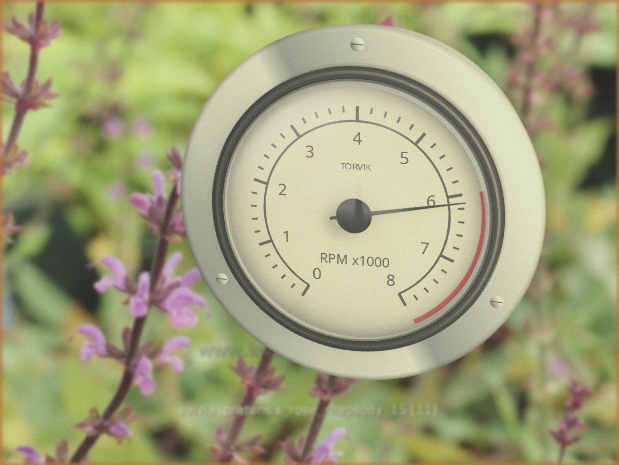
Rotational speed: 6100 rpm
